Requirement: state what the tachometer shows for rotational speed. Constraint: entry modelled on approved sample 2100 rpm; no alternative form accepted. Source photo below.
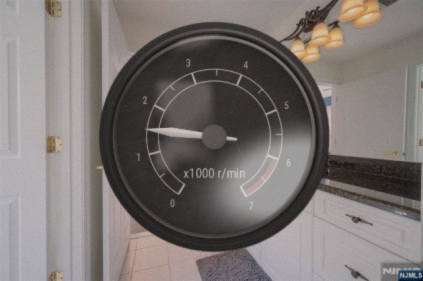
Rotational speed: 1500 rpm
